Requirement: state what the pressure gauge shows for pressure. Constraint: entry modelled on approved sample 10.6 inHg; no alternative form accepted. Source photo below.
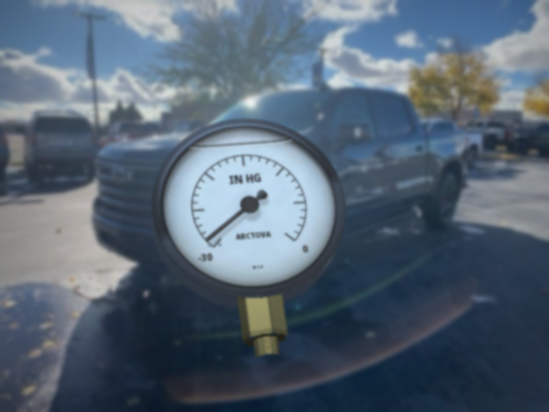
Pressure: -29 inHg
